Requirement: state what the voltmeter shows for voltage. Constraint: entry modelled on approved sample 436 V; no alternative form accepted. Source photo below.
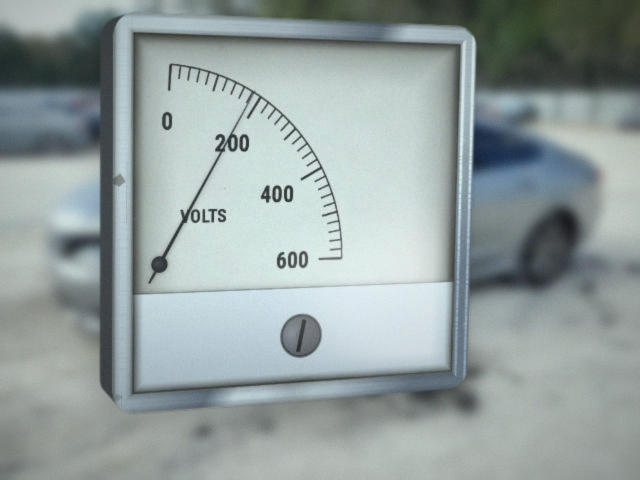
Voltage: 180 V
